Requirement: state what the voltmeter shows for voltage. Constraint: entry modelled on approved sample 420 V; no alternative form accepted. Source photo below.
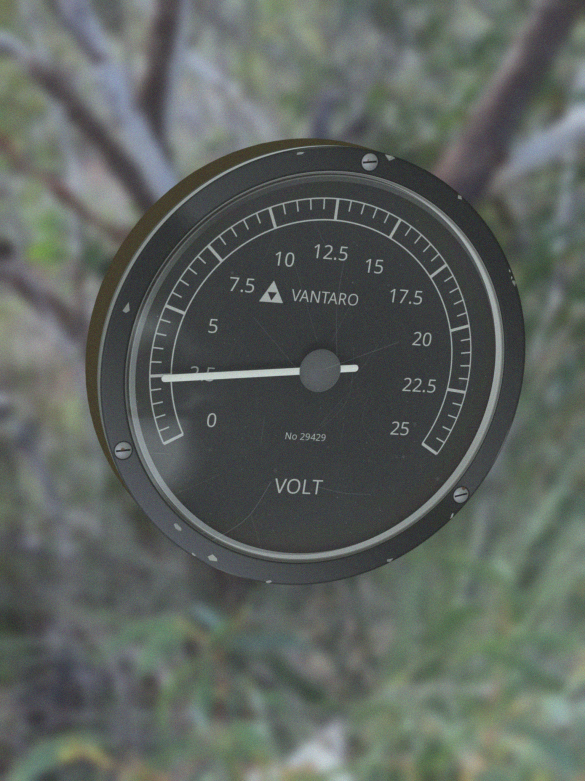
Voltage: 2.5 V
